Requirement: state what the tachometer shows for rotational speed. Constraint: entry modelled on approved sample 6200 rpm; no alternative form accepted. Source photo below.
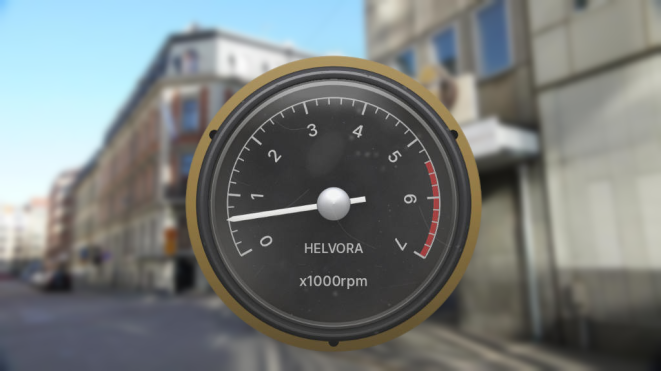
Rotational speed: 600 rpm
